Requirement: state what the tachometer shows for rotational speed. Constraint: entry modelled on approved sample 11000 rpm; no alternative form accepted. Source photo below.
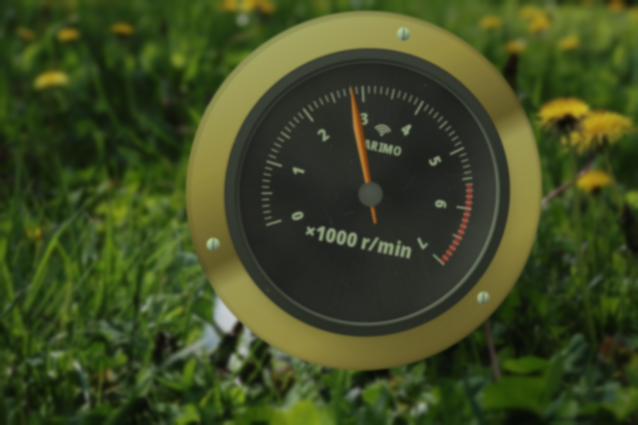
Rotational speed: 2800 rpm
